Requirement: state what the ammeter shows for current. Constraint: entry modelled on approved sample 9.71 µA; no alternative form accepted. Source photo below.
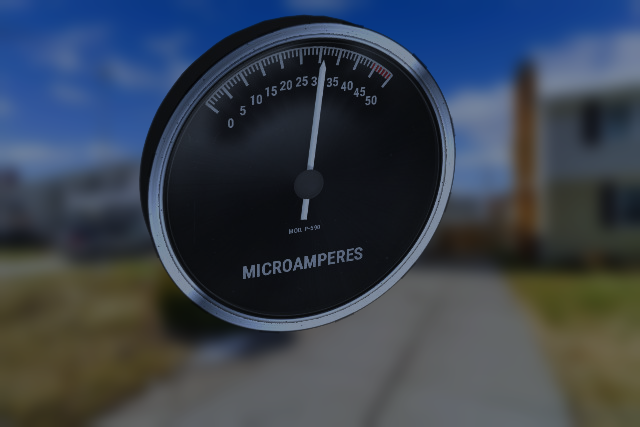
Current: 30 µA
